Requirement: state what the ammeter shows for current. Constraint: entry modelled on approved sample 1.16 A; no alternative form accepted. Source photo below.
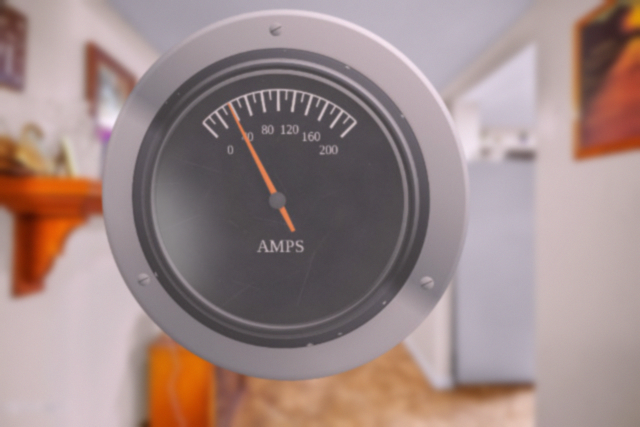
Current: 40 A
